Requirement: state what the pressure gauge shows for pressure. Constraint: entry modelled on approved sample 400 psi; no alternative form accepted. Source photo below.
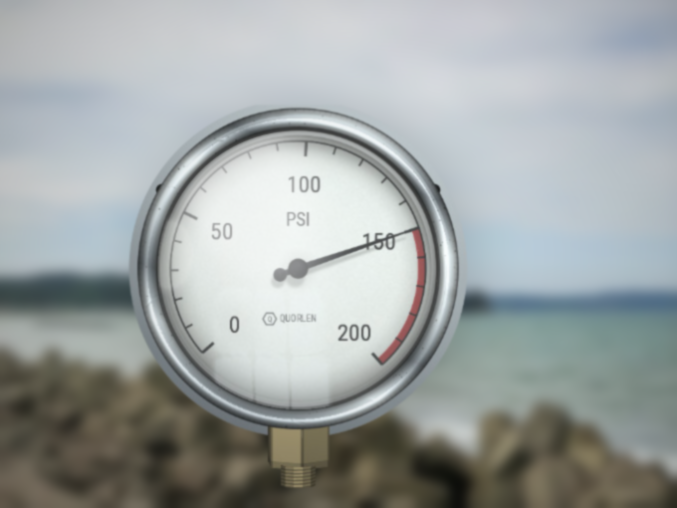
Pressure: 150 psi
